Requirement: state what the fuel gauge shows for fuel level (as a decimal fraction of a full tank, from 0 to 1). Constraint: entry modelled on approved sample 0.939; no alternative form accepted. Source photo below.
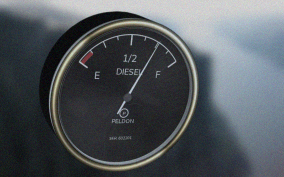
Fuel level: 0.75
